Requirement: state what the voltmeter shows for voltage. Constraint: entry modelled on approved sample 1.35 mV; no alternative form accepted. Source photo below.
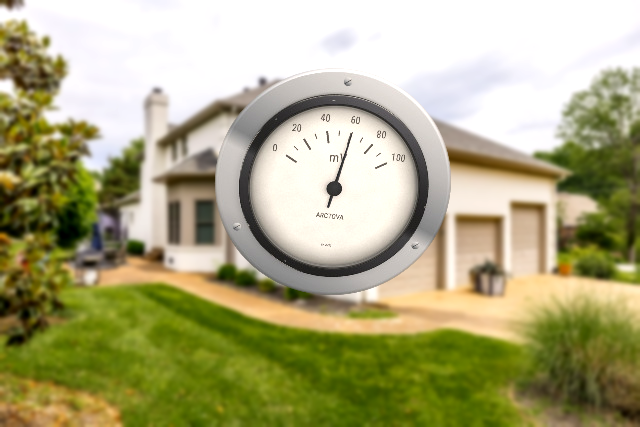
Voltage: 60 mV
